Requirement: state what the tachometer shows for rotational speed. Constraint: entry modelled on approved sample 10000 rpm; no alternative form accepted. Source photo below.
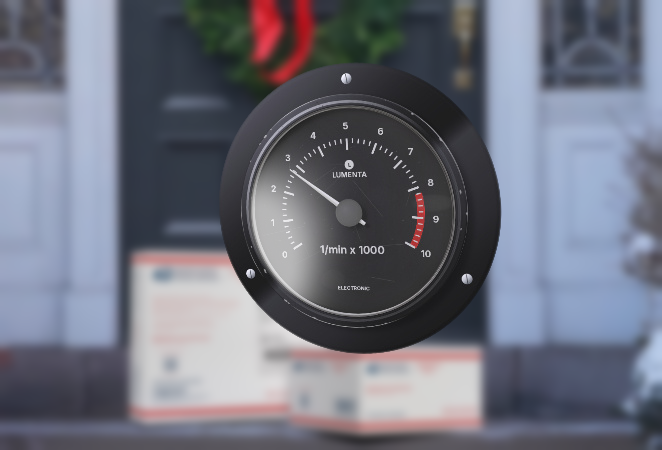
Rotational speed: 2800 rpm
